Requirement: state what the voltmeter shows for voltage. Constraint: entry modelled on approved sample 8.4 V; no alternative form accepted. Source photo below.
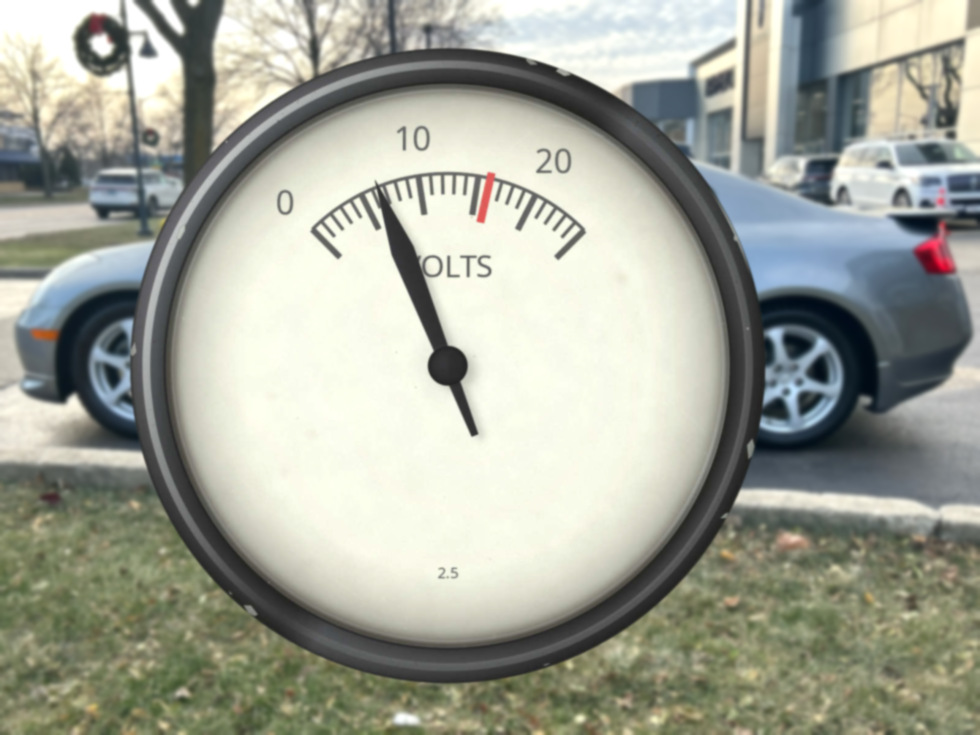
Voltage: 6.5 V
